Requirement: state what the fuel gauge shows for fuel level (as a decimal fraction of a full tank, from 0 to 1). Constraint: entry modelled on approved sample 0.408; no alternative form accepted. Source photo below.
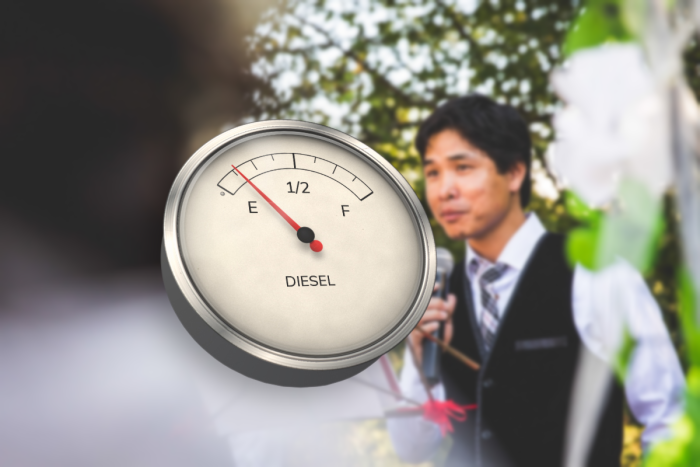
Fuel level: 0.125
